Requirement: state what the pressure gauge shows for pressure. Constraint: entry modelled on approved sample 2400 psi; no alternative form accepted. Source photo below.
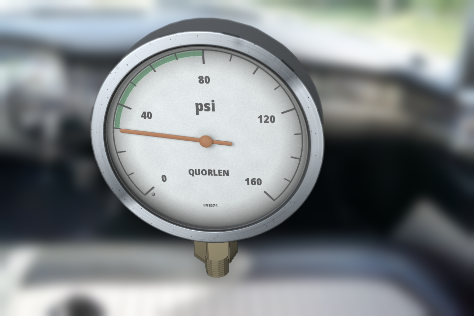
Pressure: 30 psi
